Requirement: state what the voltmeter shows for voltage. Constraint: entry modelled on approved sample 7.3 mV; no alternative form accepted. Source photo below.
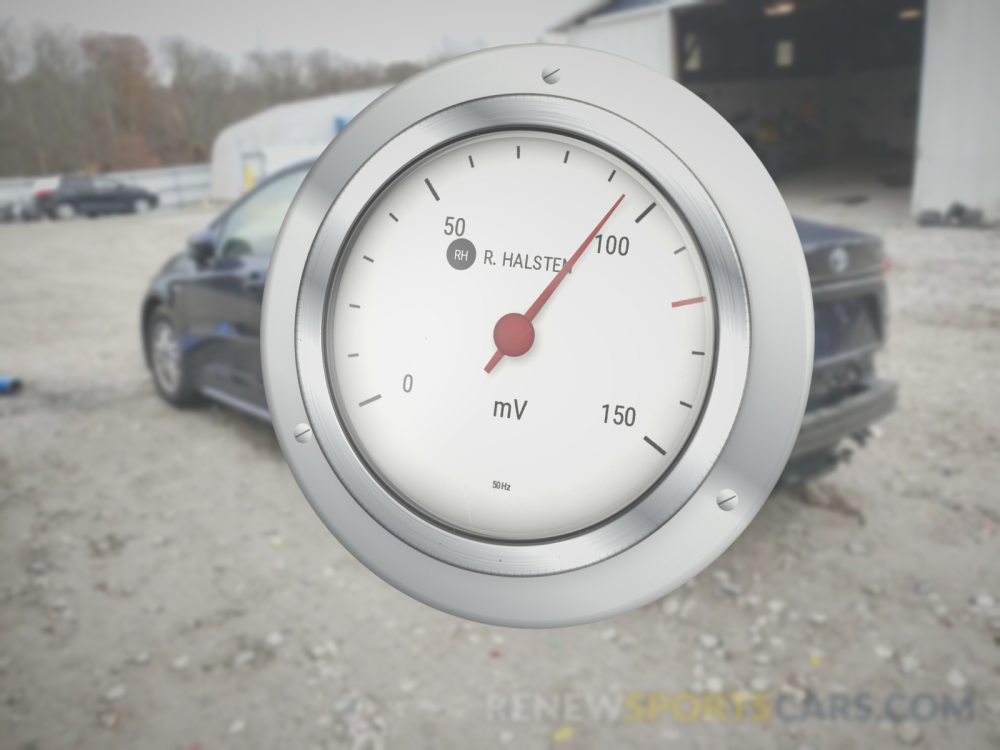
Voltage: 95 mV
